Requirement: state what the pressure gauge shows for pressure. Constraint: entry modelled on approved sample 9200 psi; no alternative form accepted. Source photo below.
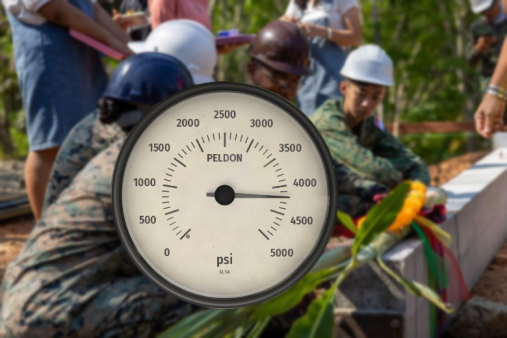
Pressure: 4200 psi
